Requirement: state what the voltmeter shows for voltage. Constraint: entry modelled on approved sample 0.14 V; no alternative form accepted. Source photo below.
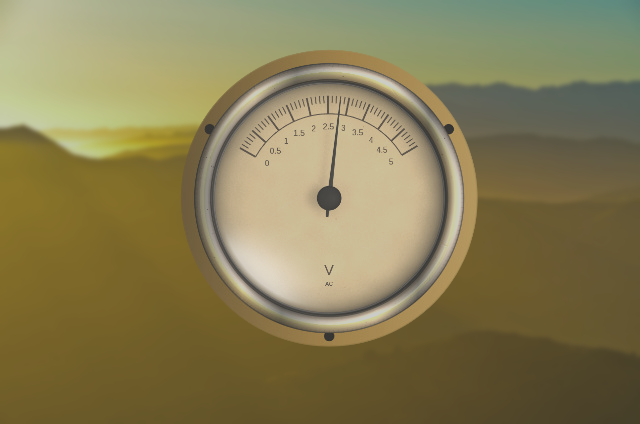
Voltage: 2.8 V
